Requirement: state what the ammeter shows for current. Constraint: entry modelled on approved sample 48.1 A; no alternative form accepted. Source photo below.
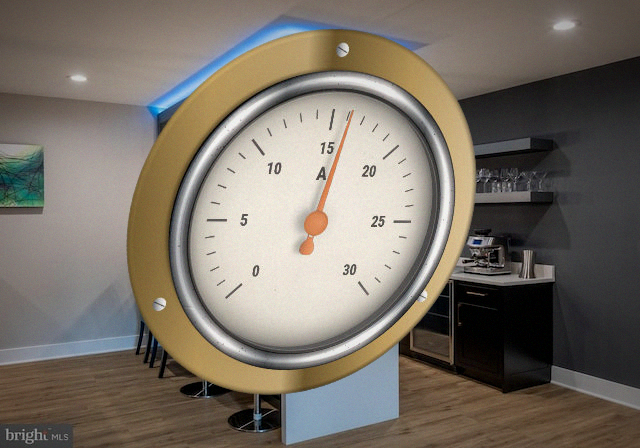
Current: 16 A
